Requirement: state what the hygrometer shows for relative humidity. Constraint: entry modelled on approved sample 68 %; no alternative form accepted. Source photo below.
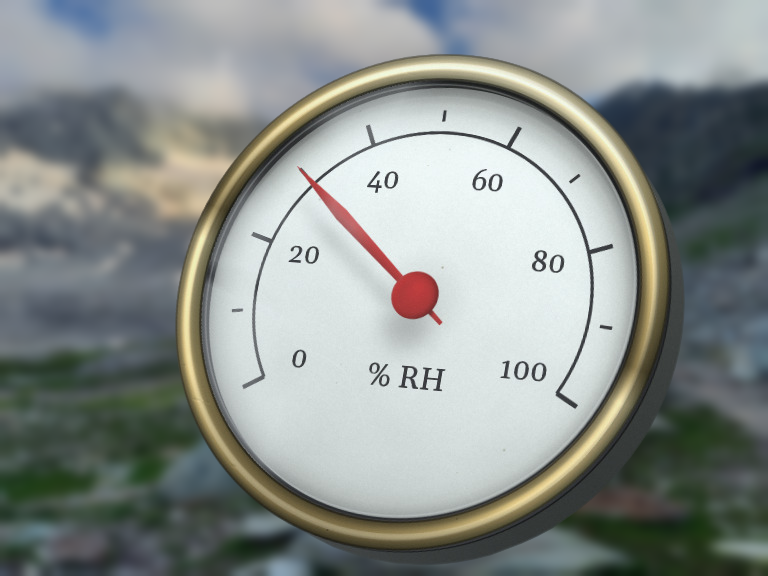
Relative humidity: 30 %
